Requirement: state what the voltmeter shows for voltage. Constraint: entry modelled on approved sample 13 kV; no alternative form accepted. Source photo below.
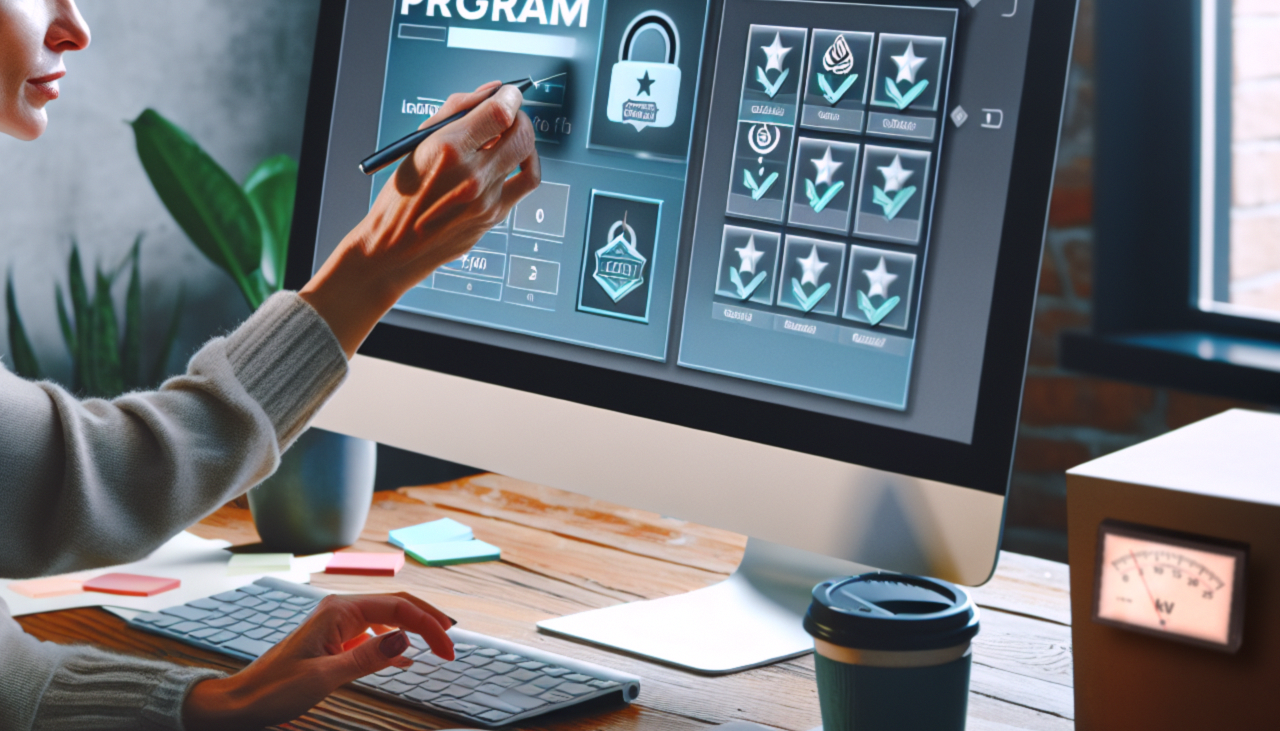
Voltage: 5 kV
